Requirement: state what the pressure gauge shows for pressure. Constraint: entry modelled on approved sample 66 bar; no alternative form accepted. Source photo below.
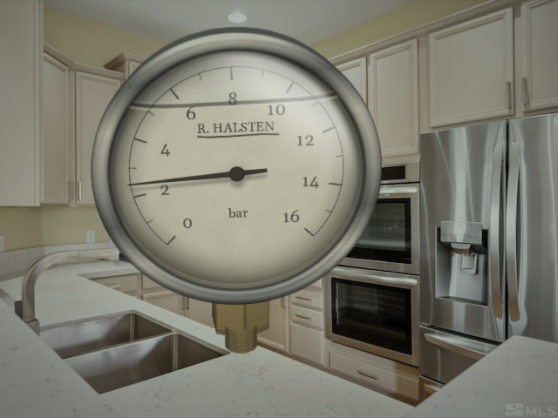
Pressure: 2.5 bar
